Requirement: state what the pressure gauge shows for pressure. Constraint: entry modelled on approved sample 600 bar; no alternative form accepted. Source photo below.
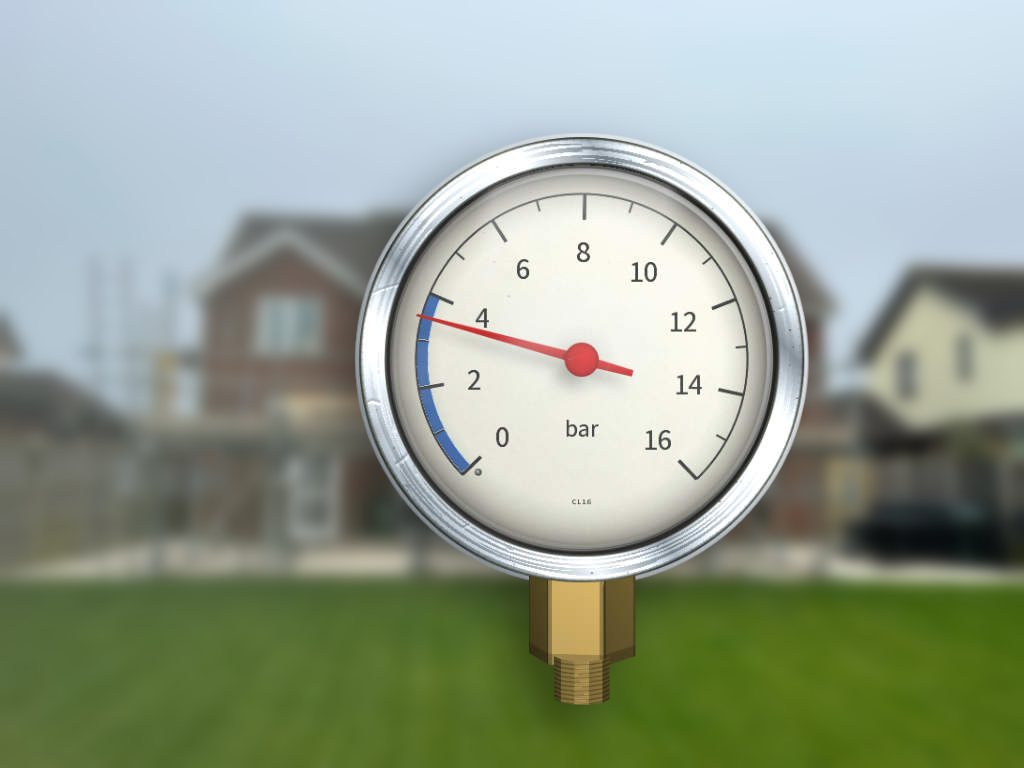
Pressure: 3.5 bar
